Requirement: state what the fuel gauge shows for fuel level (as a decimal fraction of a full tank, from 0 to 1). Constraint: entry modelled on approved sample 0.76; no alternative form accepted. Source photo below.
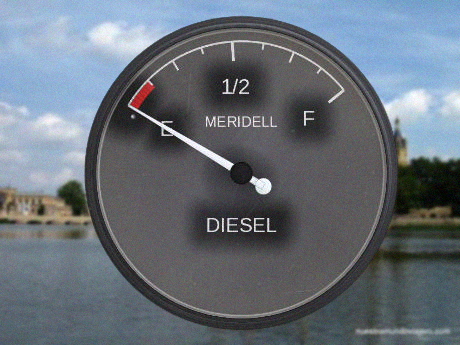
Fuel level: 0
